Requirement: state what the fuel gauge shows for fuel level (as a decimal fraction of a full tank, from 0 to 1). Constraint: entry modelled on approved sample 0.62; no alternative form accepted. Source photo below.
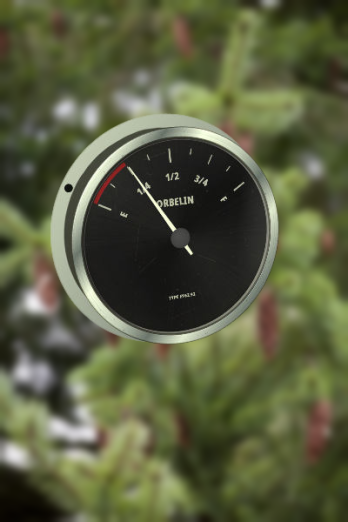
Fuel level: 0.25
